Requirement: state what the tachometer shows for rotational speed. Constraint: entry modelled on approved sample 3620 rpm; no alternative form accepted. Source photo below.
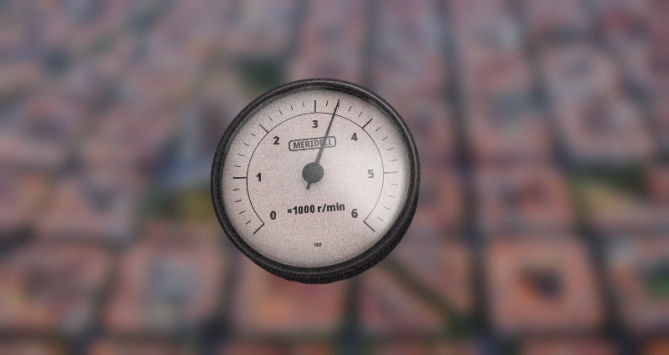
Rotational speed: 3400 rpm
